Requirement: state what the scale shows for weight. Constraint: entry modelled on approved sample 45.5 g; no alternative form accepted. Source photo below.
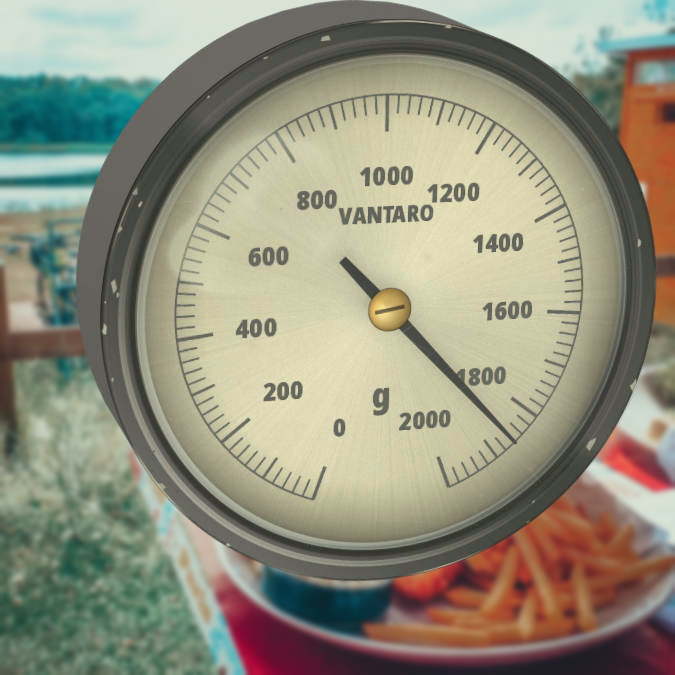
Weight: 1860 g
